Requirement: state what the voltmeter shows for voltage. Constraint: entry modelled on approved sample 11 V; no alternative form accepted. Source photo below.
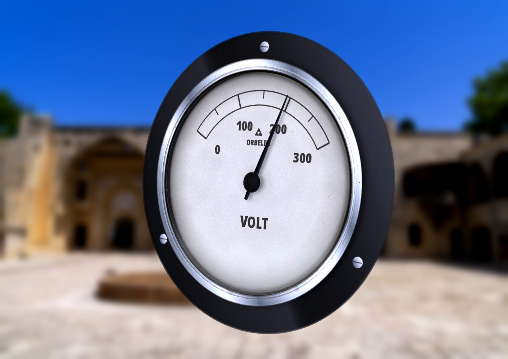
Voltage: 200 V
